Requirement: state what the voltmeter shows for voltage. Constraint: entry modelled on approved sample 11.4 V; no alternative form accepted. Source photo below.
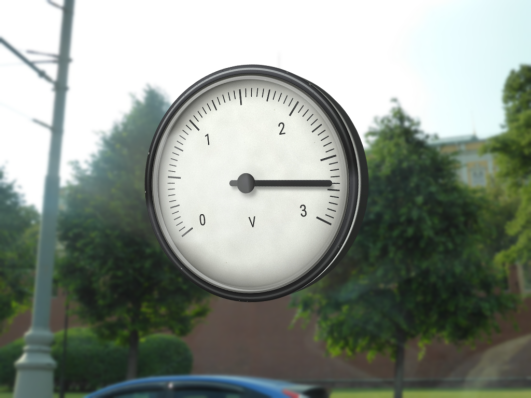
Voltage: 2.7 V
